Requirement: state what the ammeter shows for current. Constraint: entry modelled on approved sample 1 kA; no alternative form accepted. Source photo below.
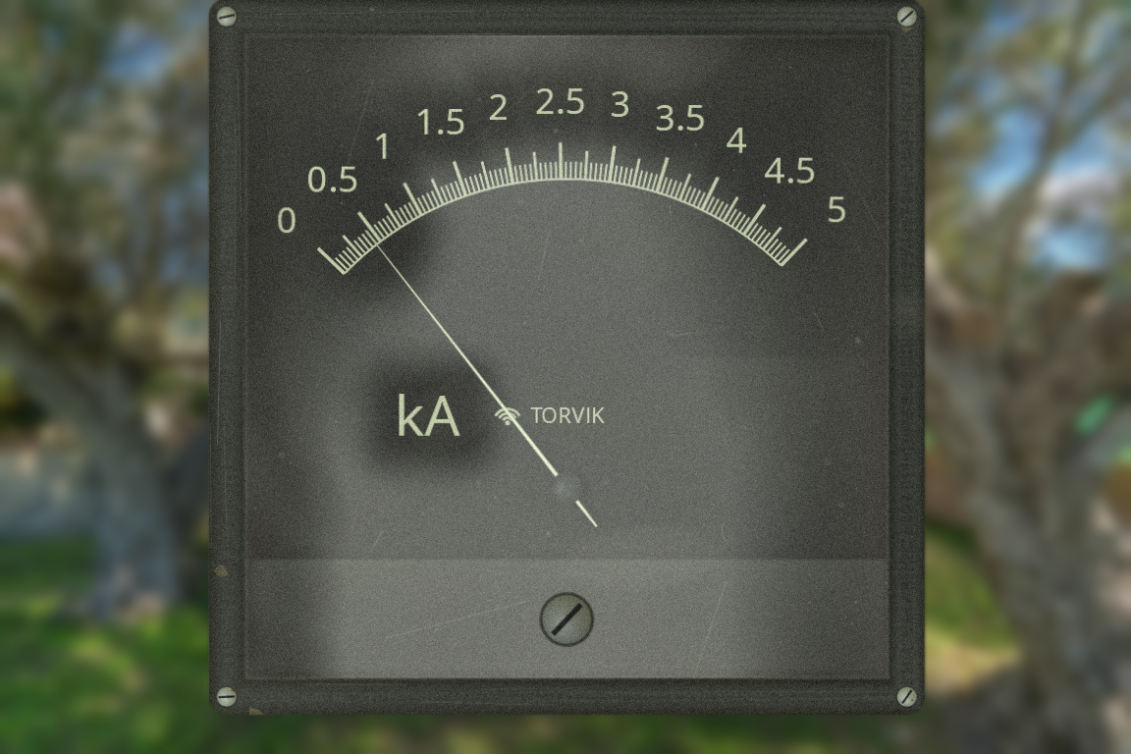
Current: 0.45 kA
